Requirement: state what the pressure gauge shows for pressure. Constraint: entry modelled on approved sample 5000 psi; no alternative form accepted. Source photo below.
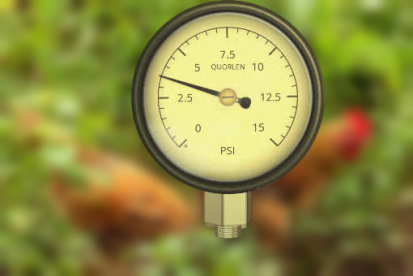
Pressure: 3.5 psi
